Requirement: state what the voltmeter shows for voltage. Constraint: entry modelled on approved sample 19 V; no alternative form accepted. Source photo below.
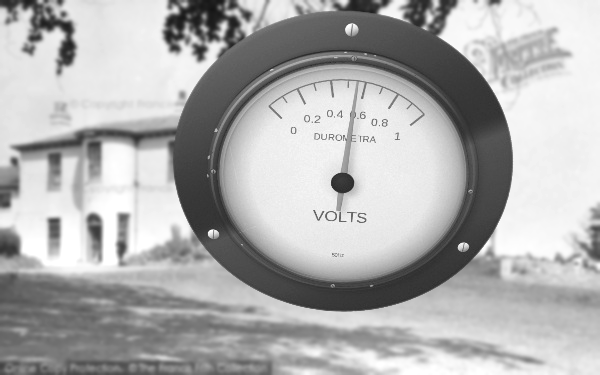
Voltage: 0.55 V
